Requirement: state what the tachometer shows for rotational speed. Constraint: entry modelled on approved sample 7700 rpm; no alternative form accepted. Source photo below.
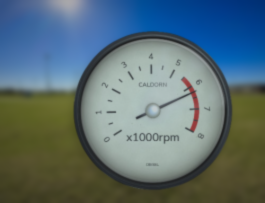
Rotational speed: 6250 rpm
